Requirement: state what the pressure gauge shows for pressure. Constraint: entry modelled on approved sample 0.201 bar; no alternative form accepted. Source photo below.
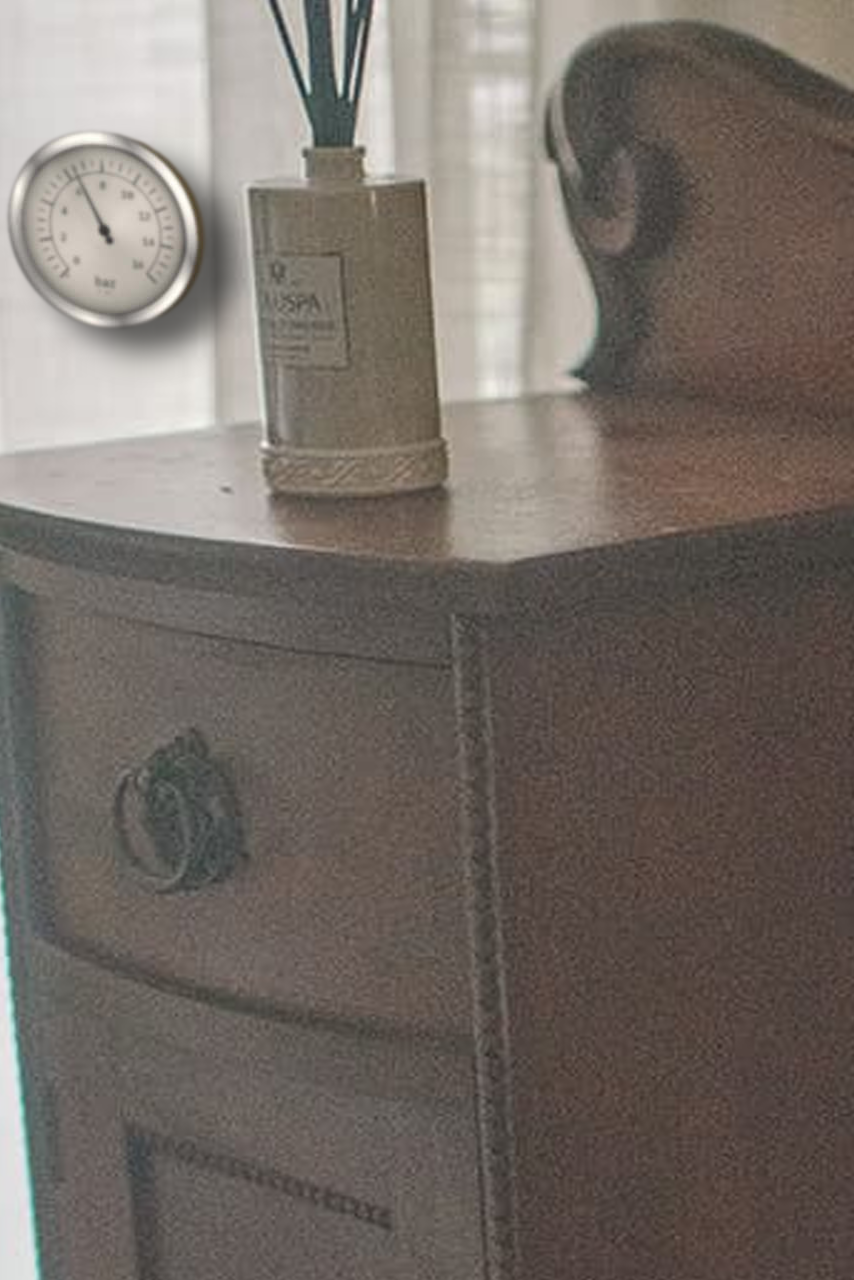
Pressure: 6.5 bar
